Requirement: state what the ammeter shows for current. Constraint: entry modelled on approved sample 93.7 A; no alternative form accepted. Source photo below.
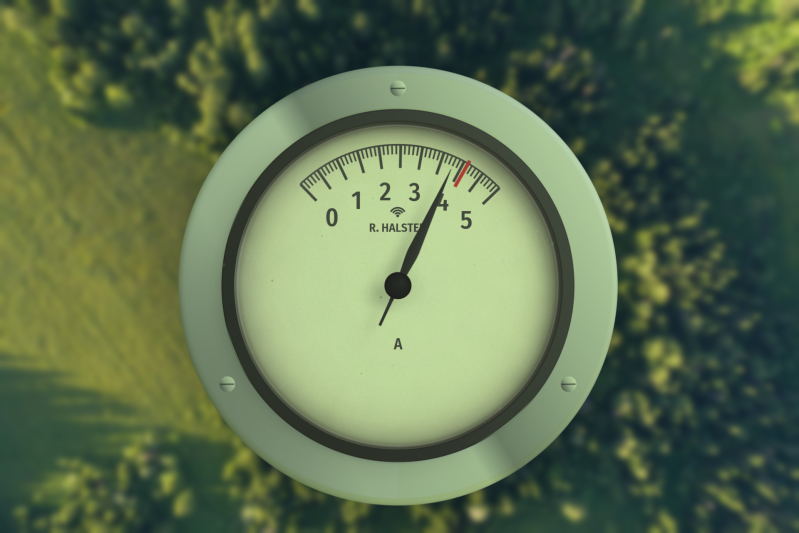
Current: 3.8 A
